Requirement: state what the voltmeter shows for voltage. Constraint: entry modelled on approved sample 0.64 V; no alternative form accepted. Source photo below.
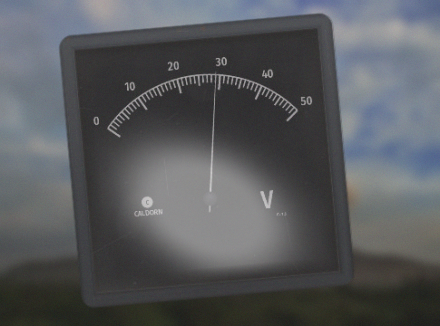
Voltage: 29 V
